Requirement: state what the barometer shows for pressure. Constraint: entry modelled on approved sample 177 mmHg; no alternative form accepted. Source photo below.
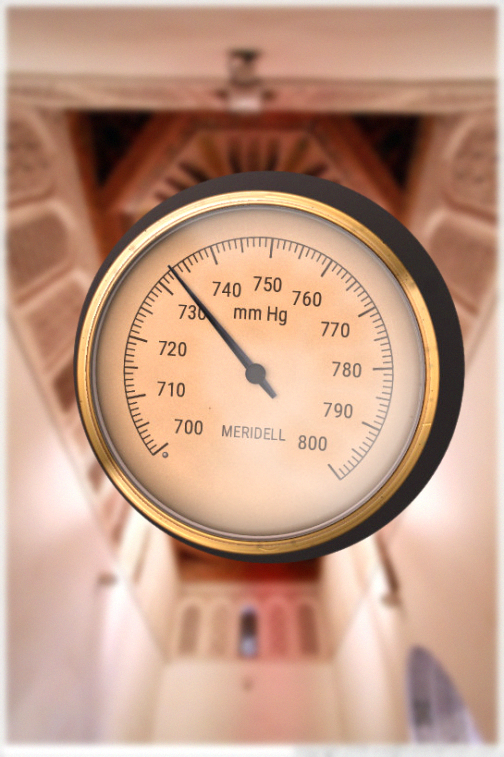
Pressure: 733 mmHg
